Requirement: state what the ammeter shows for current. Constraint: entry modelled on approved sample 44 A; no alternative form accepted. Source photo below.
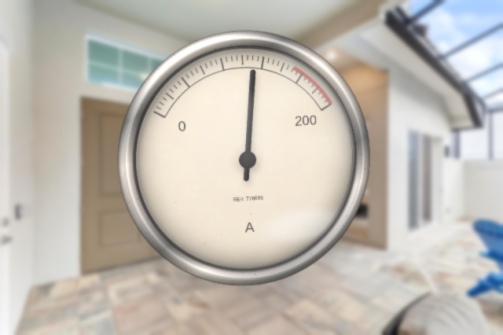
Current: 110 A
